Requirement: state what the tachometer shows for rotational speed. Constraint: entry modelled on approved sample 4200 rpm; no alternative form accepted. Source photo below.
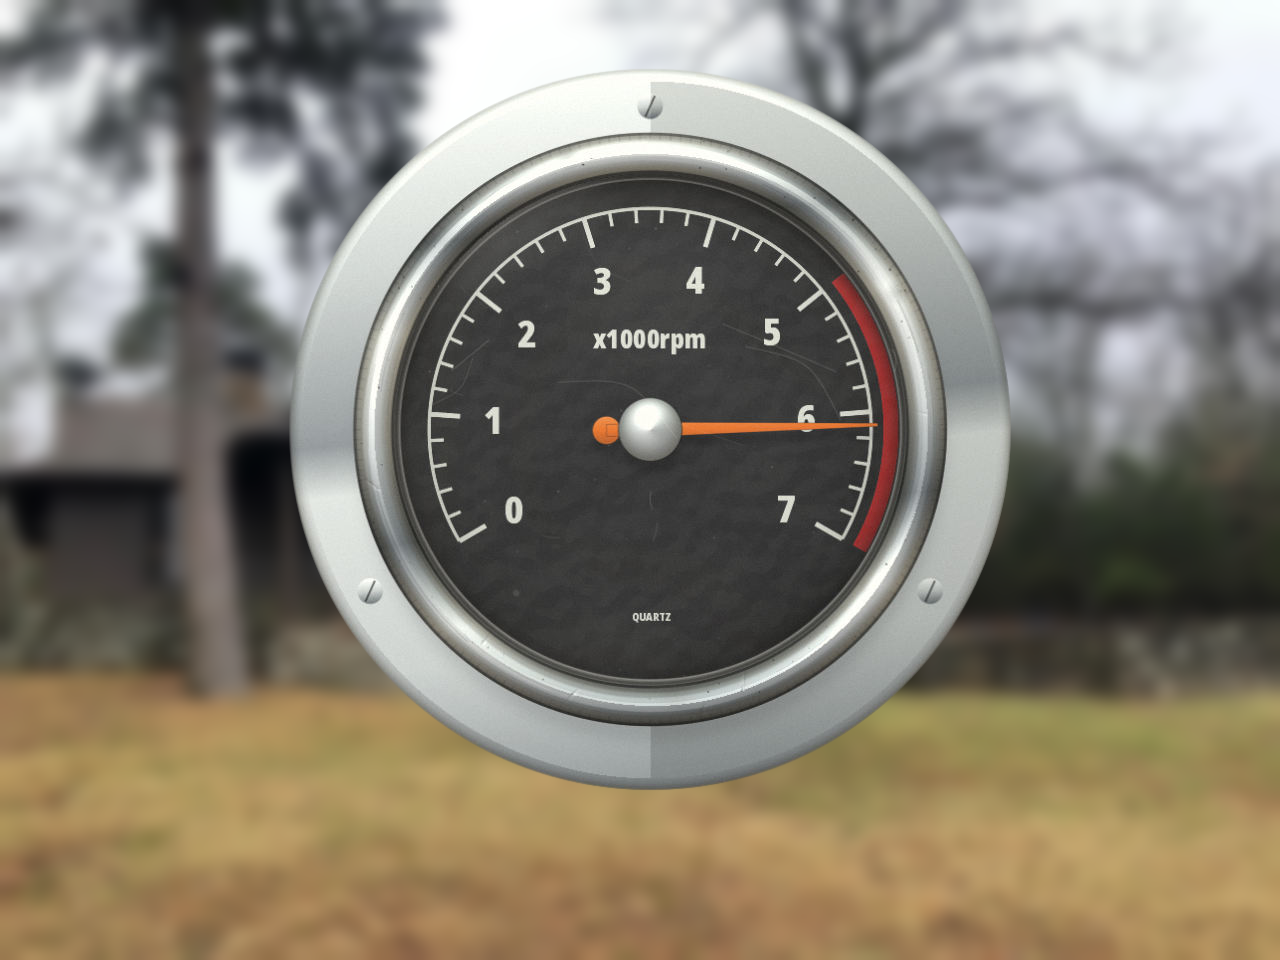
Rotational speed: 6100 rpm
